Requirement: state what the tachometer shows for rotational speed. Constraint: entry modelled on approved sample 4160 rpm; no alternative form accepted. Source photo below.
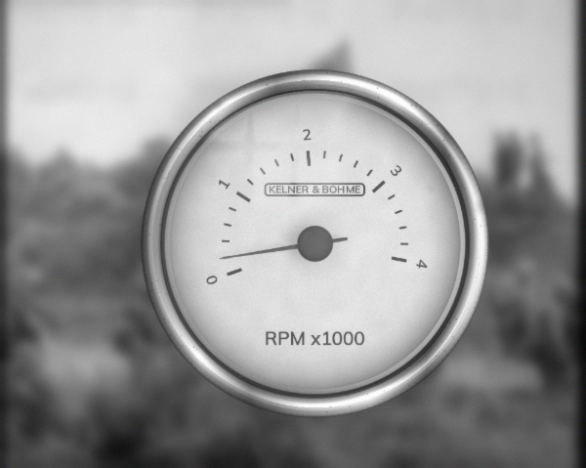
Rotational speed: 200 rpm
